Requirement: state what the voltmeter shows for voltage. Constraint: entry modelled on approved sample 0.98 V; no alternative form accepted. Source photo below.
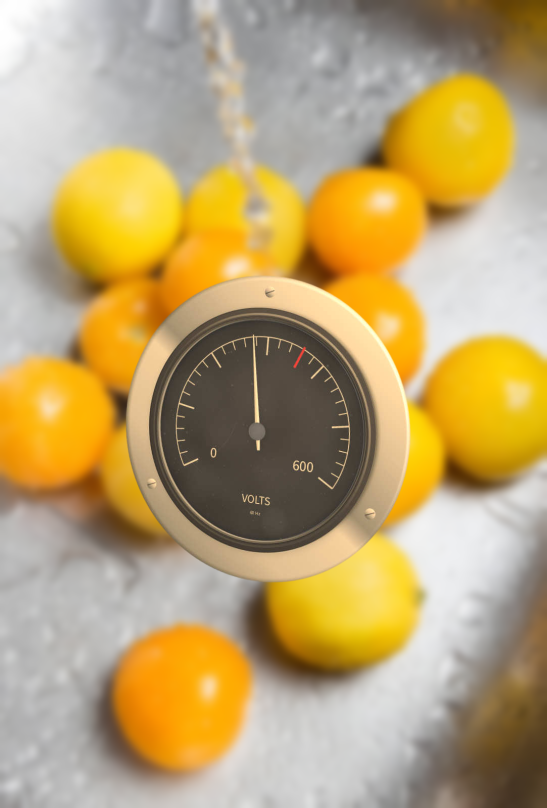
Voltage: 280 V
